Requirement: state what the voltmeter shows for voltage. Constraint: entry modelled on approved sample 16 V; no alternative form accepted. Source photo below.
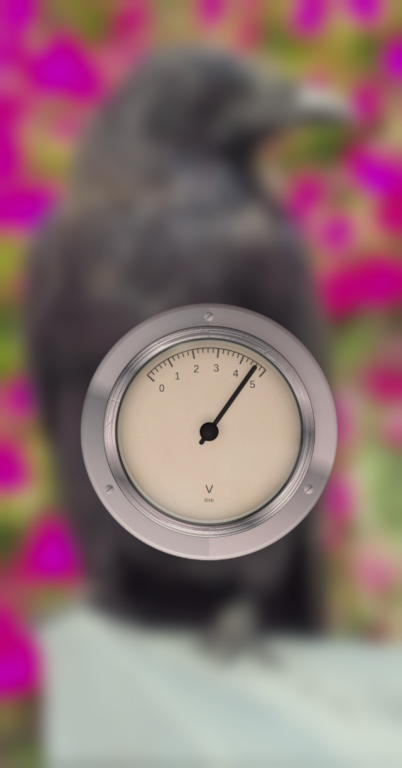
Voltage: 4.6 V
